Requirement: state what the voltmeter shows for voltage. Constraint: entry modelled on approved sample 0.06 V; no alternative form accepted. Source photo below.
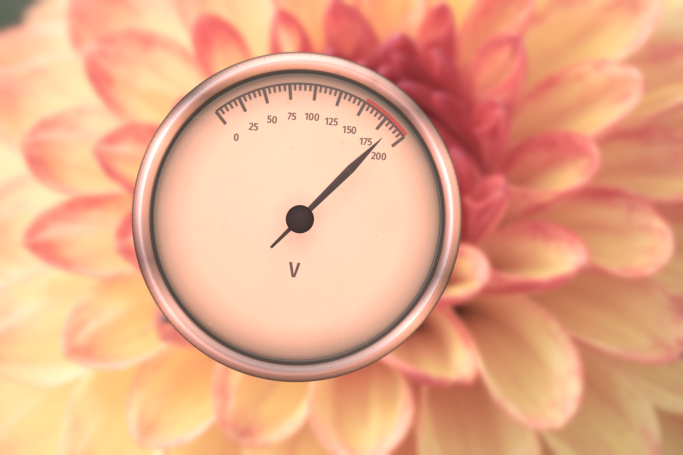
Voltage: 185 V
